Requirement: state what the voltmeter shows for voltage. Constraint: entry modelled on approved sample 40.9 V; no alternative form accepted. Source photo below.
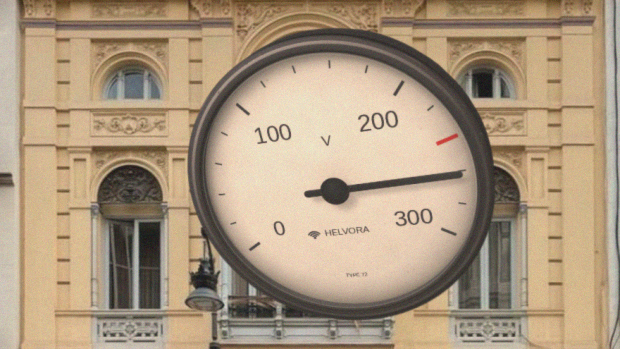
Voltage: 260 V
